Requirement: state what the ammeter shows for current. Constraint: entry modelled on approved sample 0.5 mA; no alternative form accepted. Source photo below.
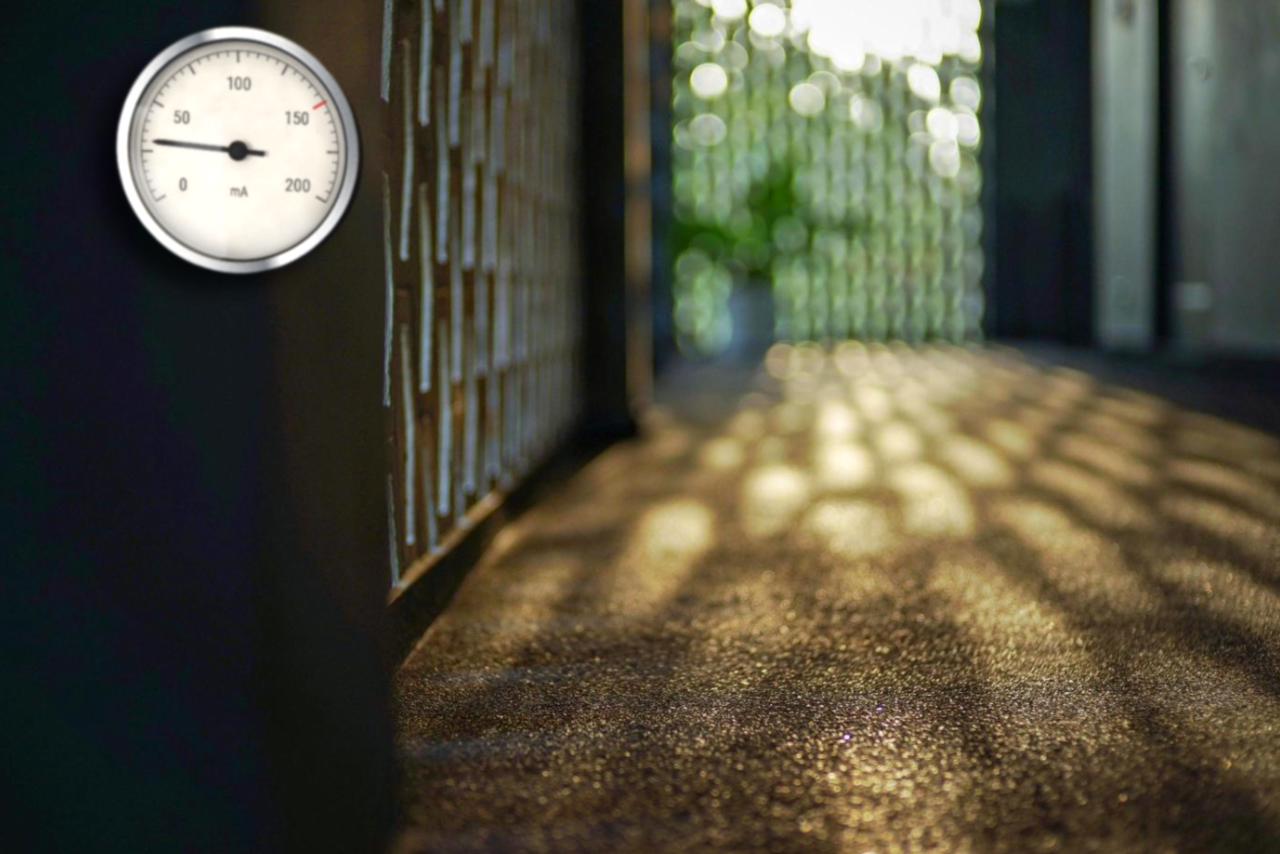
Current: 30 mA
